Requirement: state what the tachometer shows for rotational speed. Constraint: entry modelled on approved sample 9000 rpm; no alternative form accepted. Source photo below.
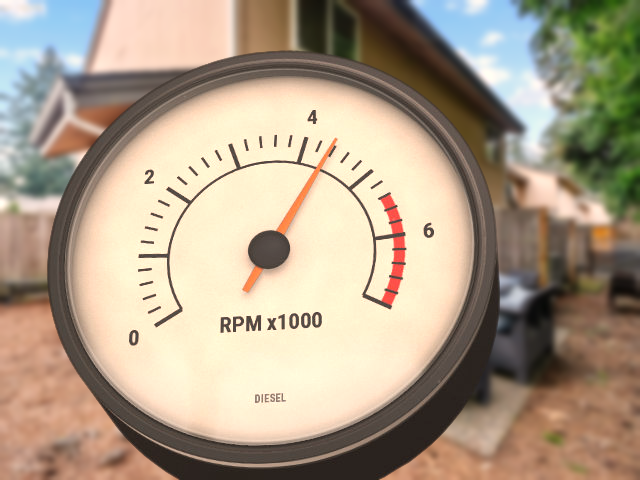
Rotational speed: 4400 rpm
